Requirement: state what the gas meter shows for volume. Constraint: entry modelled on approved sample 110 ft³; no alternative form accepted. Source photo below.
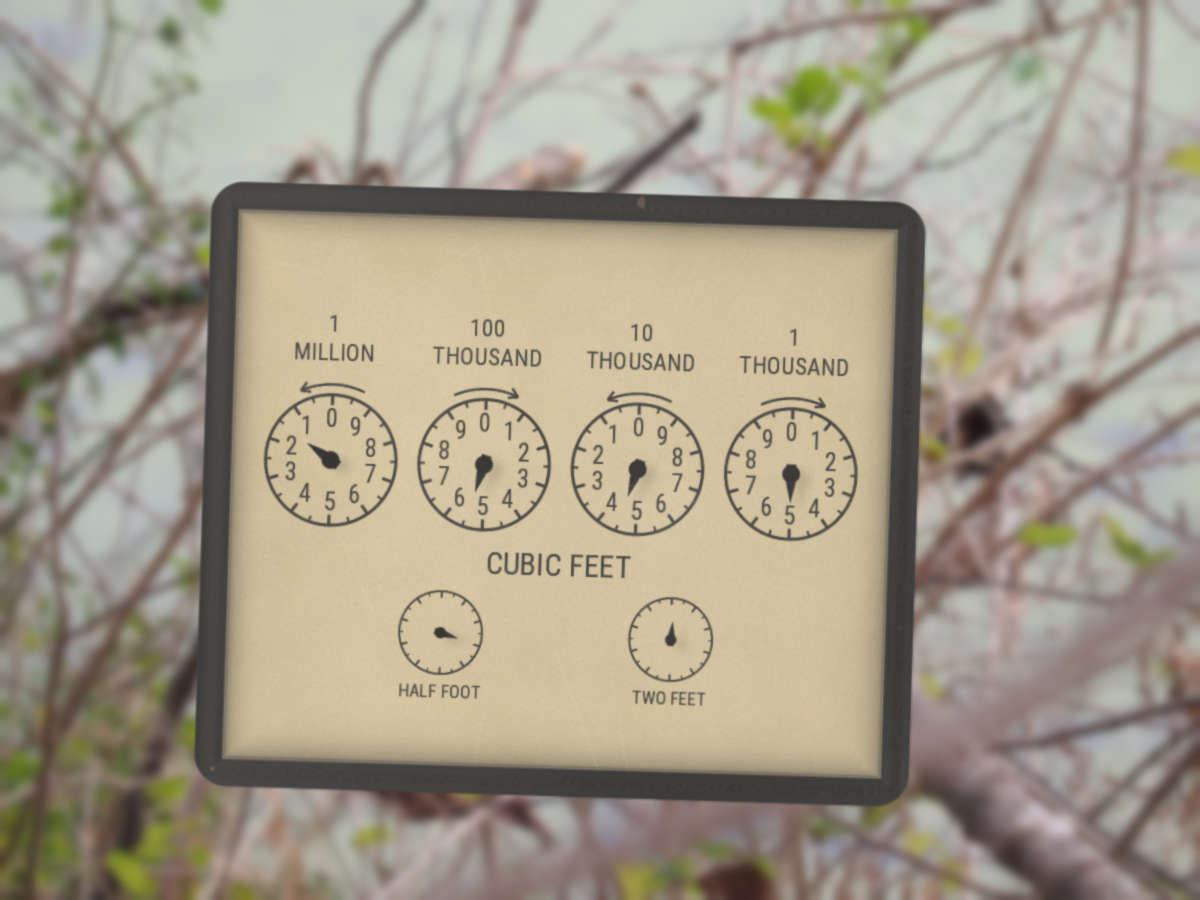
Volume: 154500 ft³
